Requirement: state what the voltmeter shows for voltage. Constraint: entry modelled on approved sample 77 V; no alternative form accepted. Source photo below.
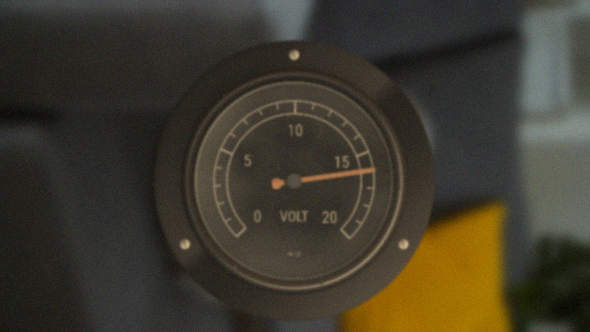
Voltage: 16 V
